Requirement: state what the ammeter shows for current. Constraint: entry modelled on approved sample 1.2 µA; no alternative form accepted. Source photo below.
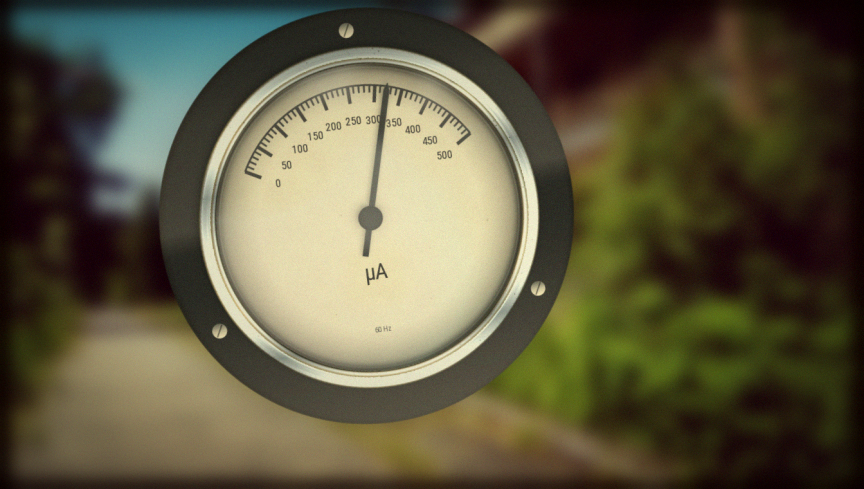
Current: 320 µA
